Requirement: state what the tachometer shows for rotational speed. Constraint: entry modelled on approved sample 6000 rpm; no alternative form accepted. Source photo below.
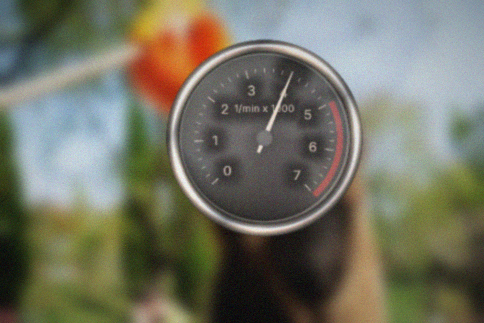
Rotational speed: 4000 rpm
